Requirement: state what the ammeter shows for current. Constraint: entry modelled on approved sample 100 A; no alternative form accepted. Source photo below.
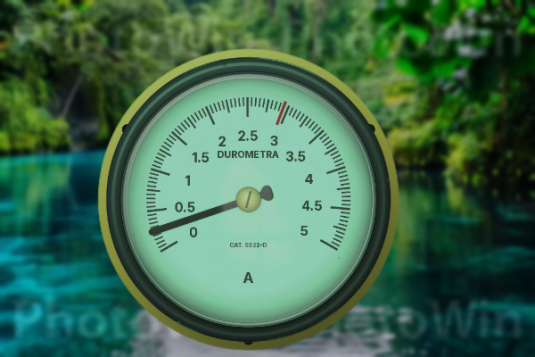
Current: 0.25 A
